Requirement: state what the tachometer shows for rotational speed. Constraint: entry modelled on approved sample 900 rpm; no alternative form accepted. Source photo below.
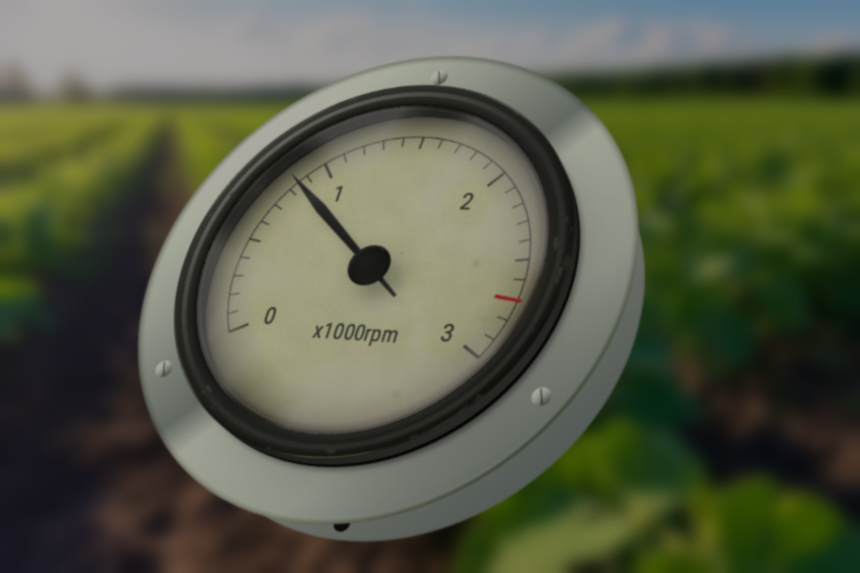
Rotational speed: 850 rpm
